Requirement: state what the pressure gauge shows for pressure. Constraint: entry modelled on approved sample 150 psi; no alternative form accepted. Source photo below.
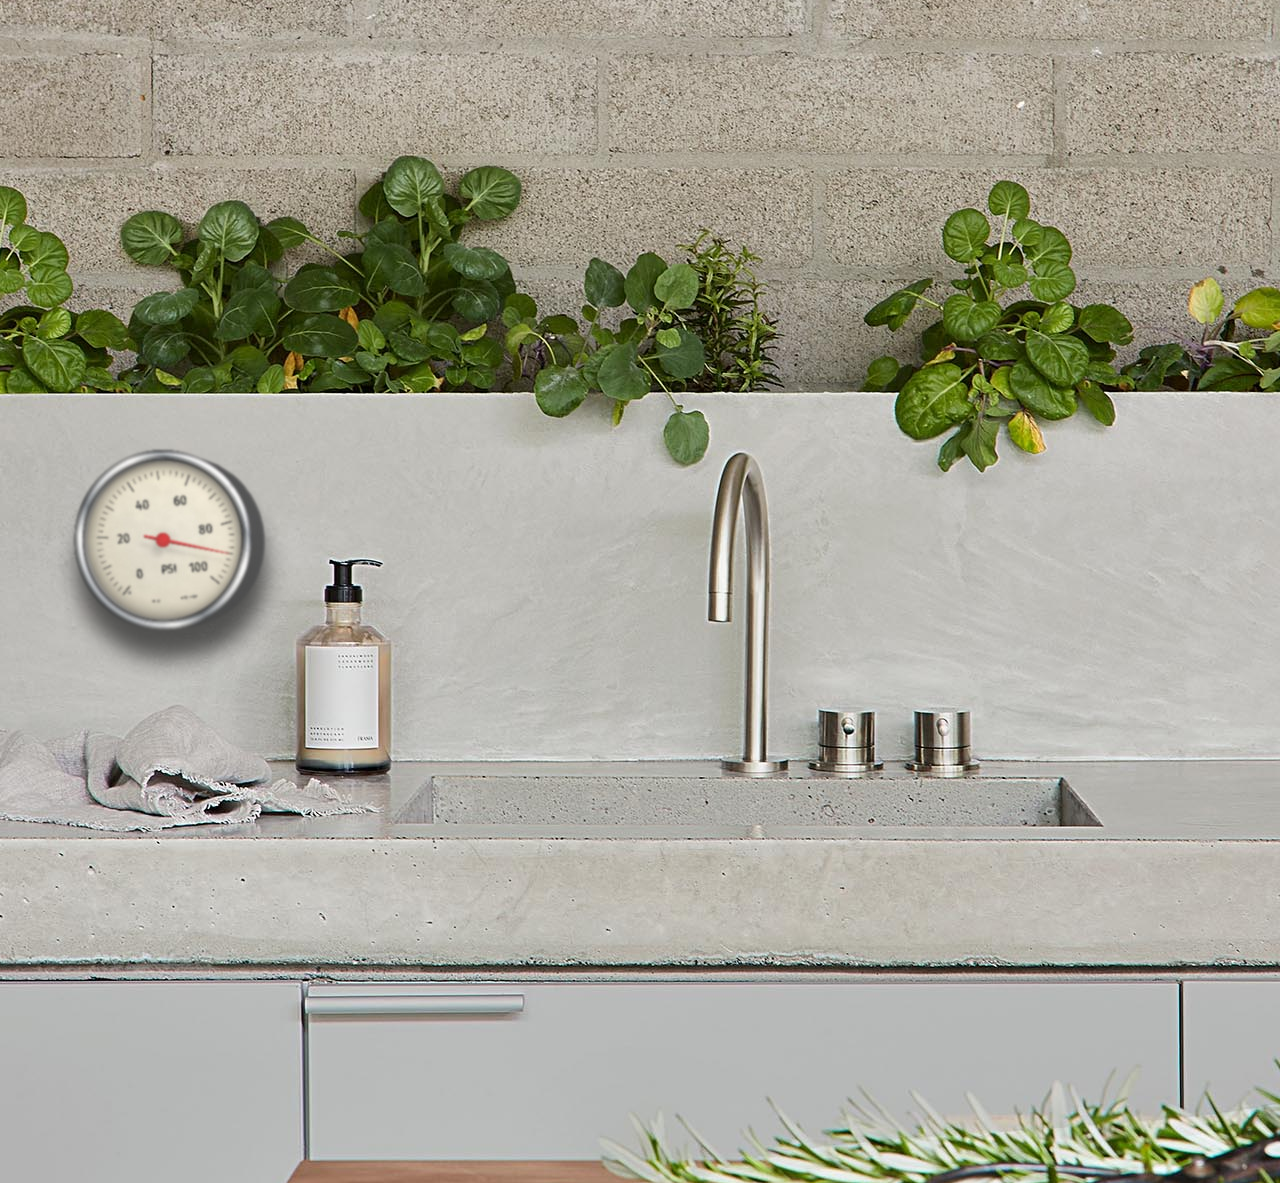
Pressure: 90 psi
